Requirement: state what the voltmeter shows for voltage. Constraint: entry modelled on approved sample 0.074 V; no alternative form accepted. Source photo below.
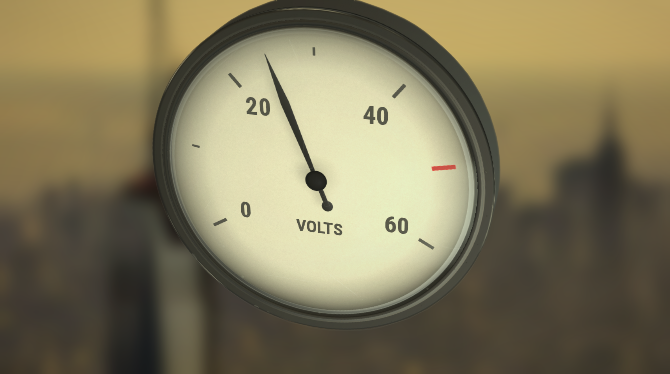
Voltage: 25 V
